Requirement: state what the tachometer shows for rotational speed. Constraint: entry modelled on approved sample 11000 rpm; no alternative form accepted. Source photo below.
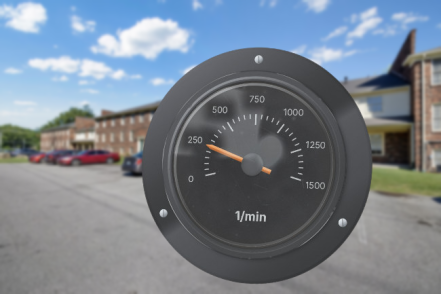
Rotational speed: 250 rpm
